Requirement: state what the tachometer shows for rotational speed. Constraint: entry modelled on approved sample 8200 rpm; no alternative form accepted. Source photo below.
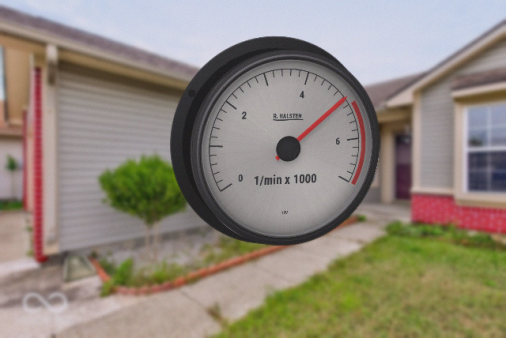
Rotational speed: 5000 rpm
